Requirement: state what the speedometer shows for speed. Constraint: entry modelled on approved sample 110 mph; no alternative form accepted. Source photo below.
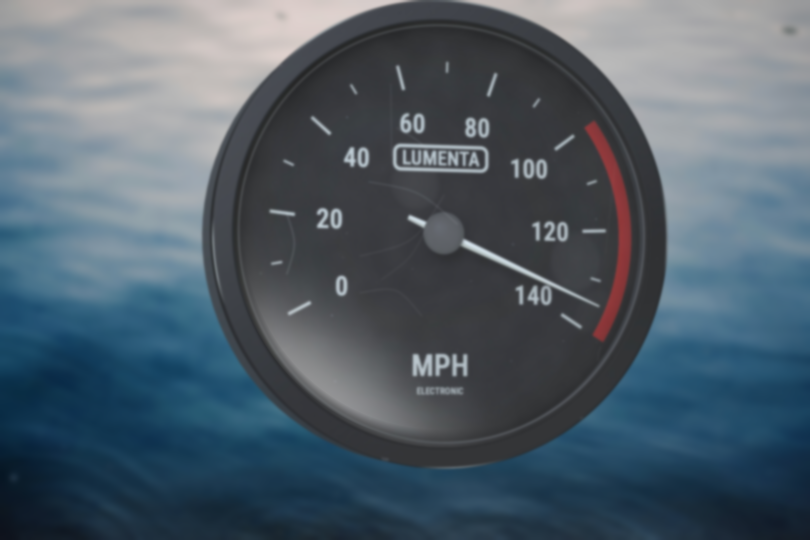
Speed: 135 mph
